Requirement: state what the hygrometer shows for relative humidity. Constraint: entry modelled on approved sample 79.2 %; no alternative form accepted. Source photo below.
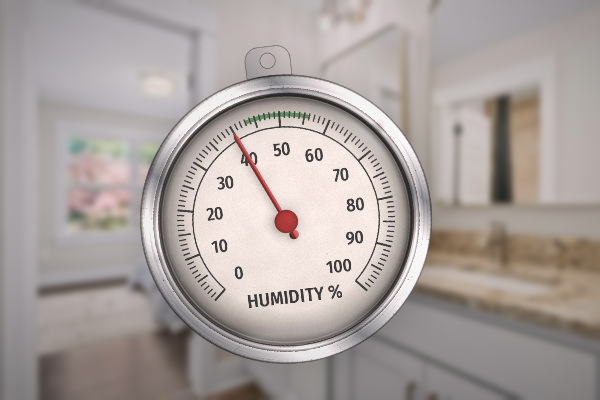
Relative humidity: 40 %
